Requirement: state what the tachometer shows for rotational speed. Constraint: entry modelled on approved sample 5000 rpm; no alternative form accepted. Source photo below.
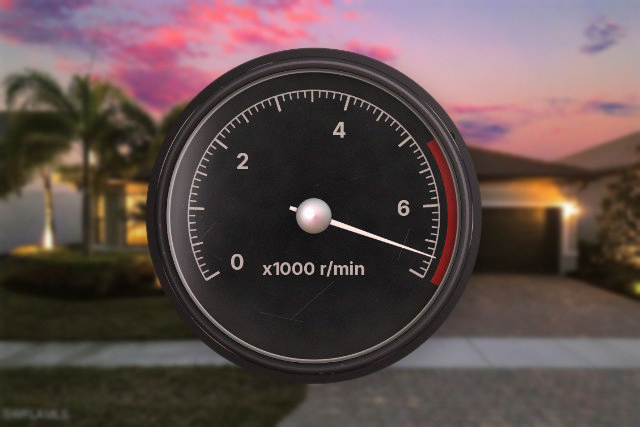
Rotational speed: 6700 rpm
